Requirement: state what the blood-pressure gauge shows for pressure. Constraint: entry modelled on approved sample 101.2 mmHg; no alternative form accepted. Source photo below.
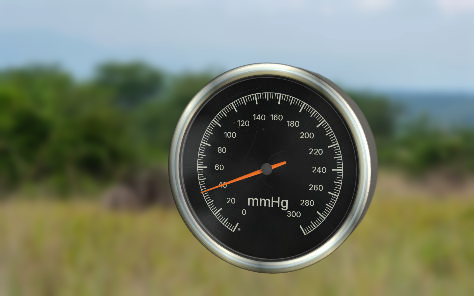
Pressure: 40 mmHg
